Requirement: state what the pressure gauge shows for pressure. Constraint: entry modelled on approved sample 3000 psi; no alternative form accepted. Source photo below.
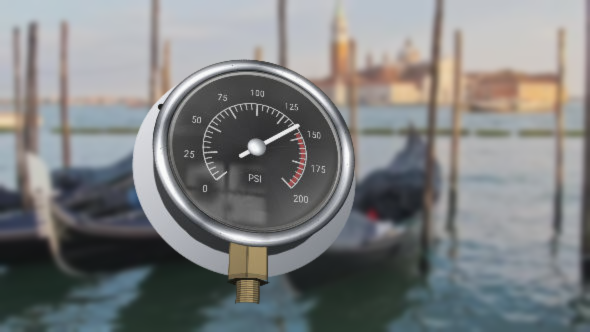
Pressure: 140 psi
